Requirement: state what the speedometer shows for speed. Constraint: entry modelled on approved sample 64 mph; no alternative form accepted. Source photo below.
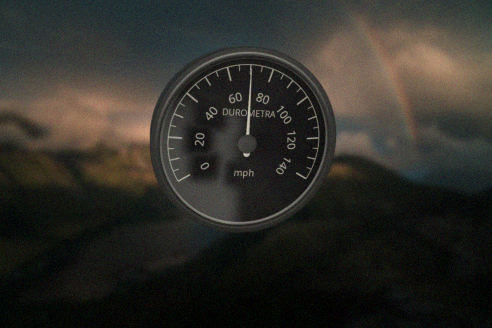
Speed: 70 mph
